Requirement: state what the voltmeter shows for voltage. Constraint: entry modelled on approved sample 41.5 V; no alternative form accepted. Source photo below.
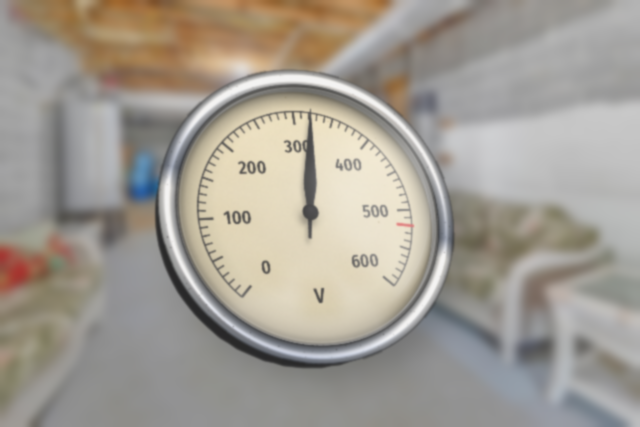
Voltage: 320 V
